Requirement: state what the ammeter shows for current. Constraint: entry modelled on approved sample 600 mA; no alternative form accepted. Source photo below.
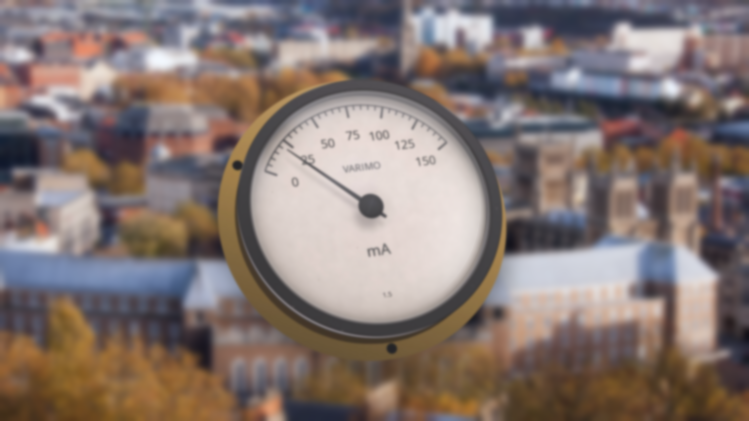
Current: 20 mA
